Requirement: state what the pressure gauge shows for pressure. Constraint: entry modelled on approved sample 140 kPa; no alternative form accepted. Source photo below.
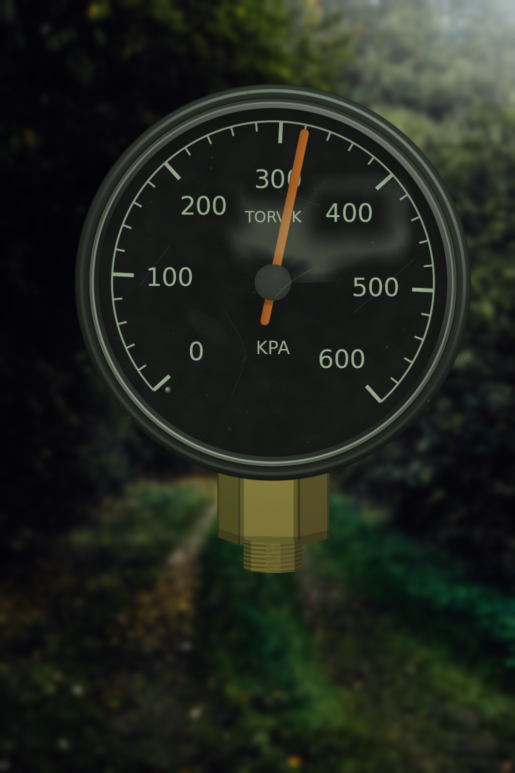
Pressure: 320 kPa
